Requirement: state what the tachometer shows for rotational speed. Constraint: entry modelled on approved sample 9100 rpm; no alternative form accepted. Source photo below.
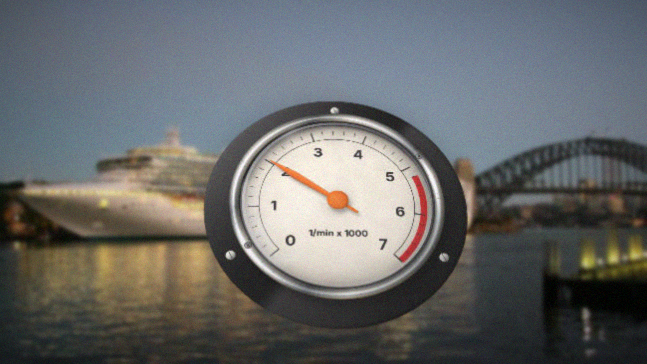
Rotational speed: 2000 rpm
